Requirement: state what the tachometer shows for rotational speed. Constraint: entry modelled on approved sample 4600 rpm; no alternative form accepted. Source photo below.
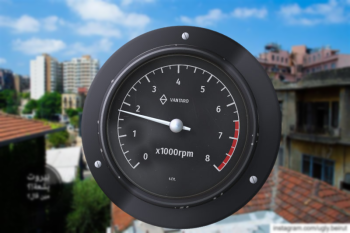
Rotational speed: 1750 rpm
